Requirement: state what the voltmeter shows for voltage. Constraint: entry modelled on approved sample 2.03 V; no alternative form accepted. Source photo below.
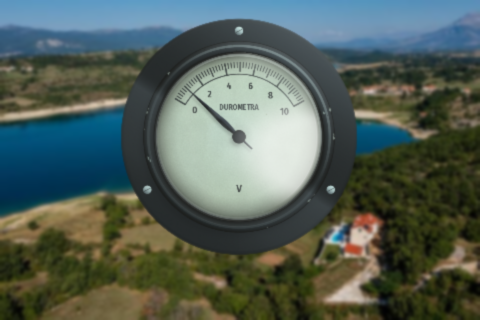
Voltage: 1 V
